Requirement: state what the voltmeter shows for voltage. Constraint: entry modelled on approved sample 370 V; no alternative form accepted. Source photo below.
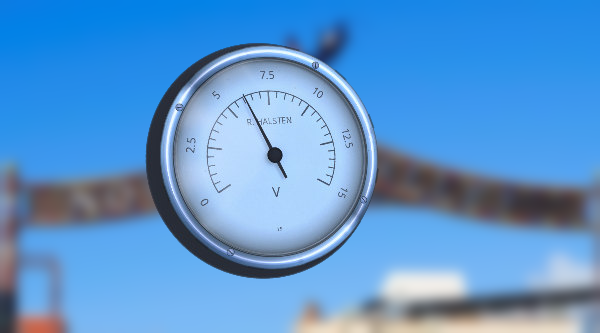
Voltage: 6 V
